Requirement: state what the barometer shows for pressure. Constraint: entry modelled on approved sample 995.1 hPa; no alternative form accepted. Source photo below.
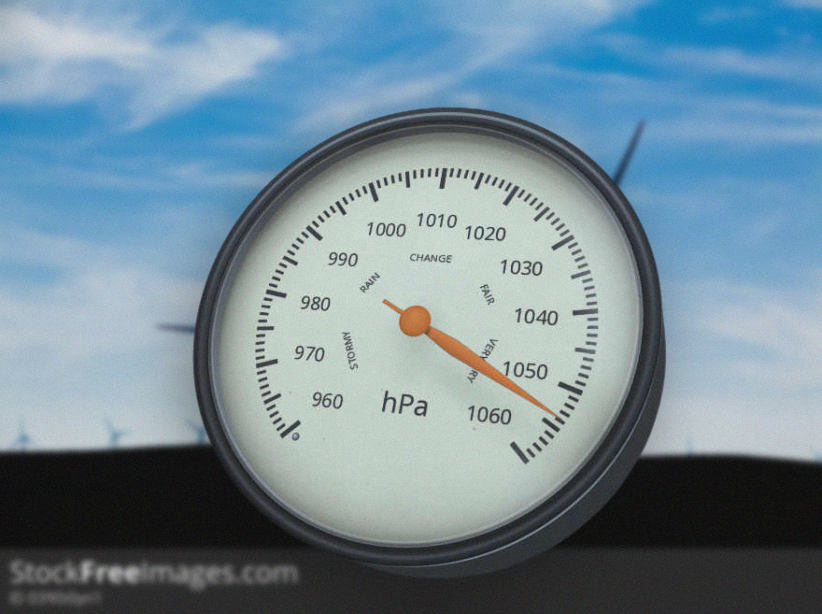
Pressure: 1054 hPa
